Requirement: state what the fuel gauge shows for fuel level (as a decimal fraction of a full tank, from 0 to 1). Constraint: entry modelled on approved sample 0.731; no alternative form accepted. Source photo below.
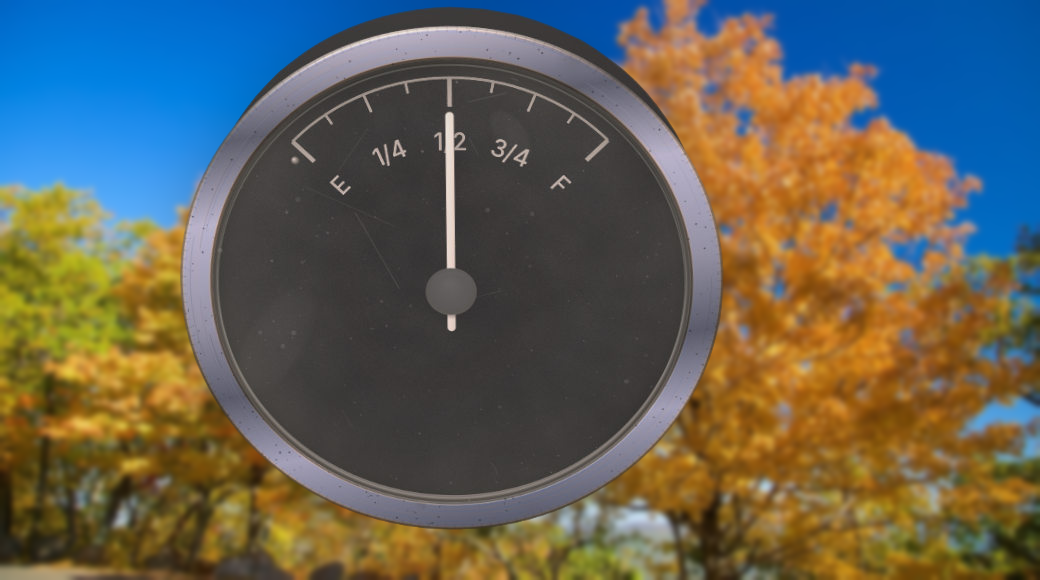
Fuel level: 0.5
